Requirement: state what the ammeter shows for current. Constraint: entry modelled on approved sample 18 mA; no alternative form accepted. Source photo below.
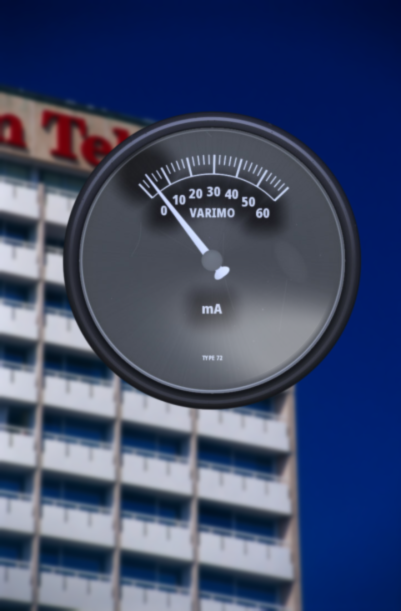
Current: 4 mA
